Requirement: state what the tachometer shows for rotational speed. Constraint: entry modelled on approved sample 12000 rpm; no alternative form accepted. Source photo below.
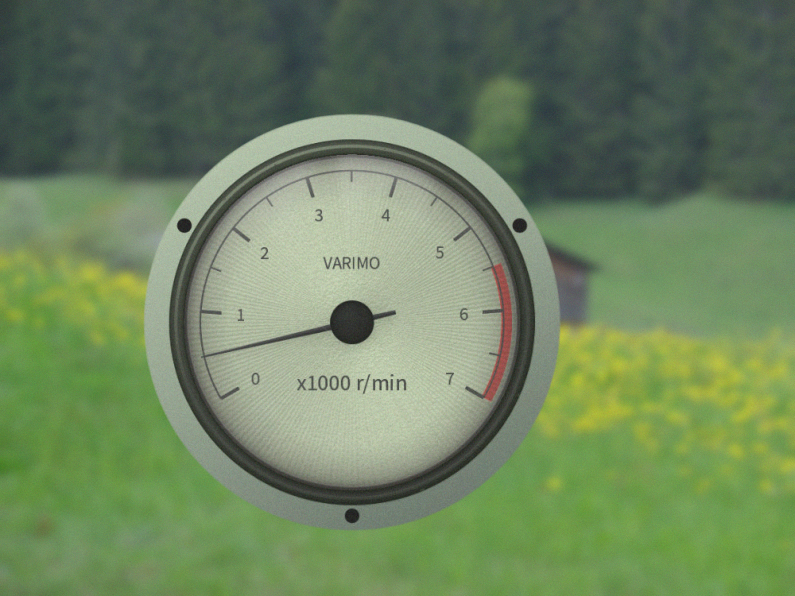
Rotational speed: 500 rpm
